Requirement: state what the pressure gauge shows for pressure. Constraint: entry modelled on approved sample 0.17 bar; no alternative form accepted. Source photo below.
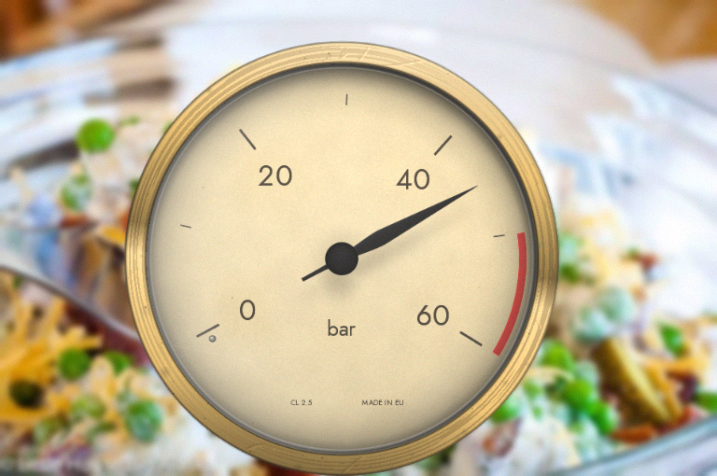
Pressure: 45 bar
